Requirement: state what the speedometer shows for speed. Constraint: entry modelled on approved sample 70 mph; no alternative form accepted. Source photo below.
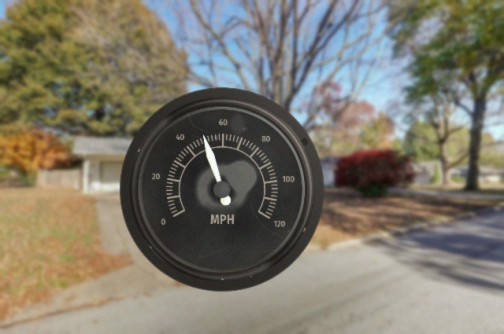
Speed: 50 mph
